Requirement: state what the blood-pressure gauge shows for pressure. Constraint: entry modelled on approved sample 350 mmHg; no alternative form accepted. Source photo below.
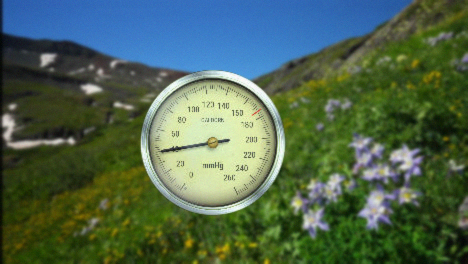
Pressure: 40 mmHg
